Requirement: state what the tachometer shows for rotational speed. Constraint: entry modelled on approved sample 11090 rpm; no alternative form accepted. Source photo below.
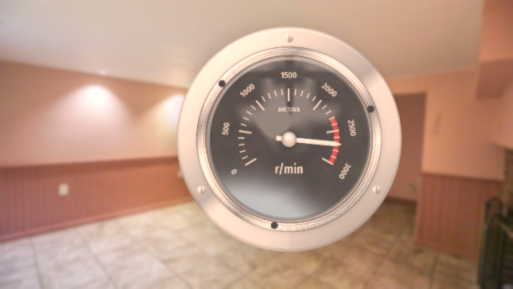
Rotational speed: 2700 rpm
